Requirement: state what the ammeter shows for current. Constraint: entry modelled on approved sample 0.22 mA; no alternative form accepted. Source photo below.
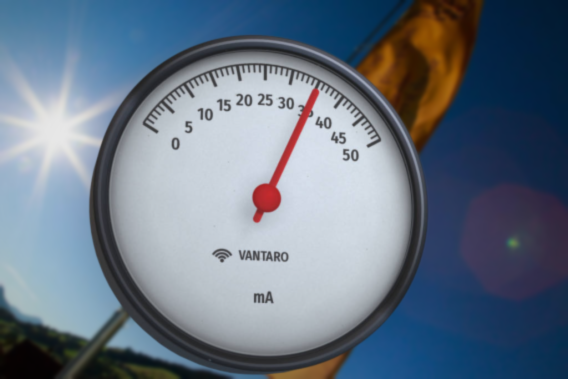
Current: 35 mA
